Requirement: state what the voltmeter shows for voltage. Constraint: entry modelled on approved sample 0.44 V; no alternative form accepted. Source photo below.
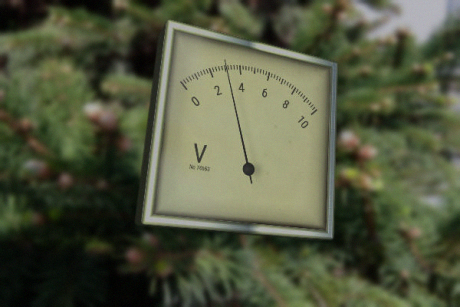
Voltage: 3 V
